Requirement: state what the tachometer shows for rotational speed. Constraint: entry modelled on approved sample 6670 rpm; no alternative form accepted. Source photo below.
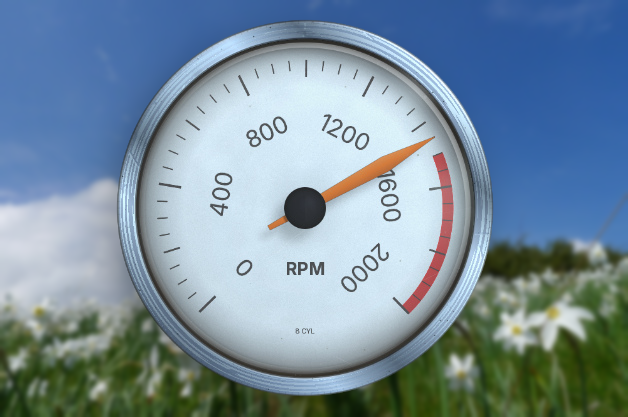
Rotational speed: 1450 rpm
